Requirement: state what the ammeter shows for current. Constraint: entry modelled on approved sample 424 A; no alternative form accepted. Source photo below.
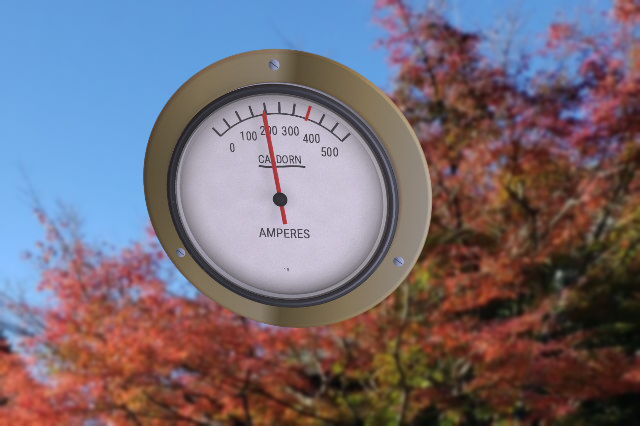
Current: 200 A
